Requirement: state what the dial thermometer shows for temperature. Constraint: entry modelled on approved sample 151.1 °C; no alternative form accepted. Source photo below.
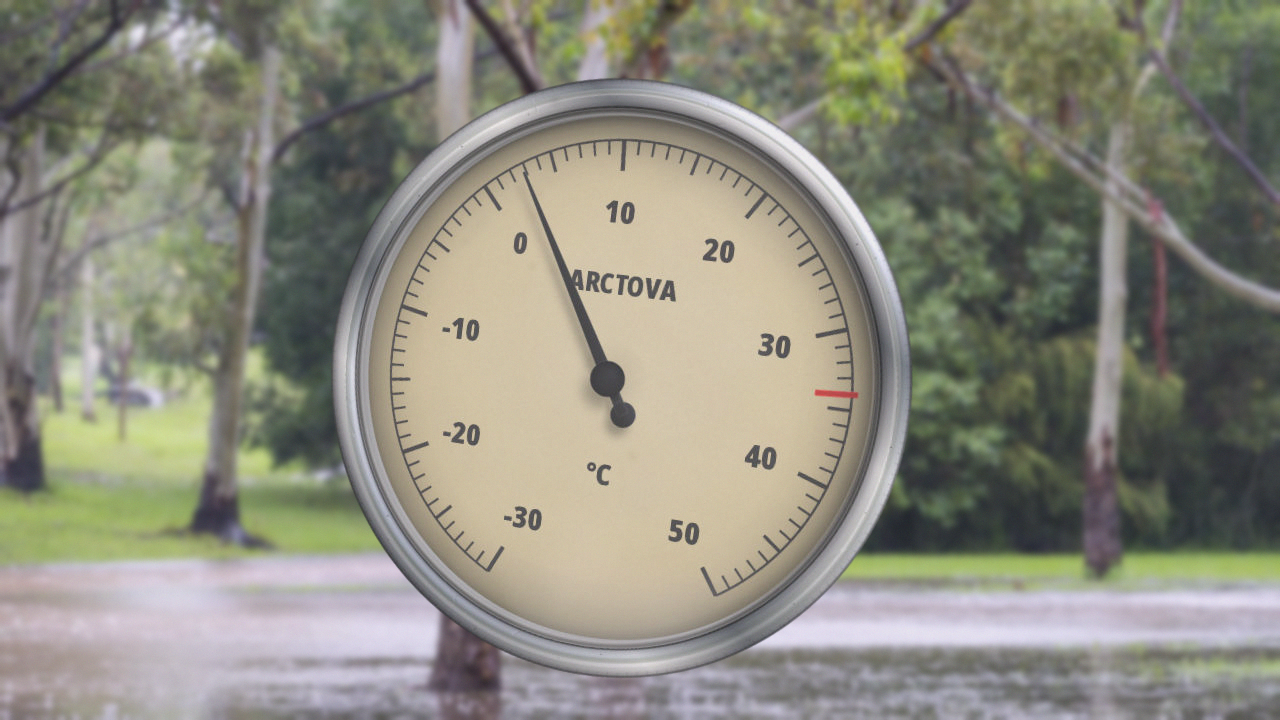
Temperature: 3 °C
